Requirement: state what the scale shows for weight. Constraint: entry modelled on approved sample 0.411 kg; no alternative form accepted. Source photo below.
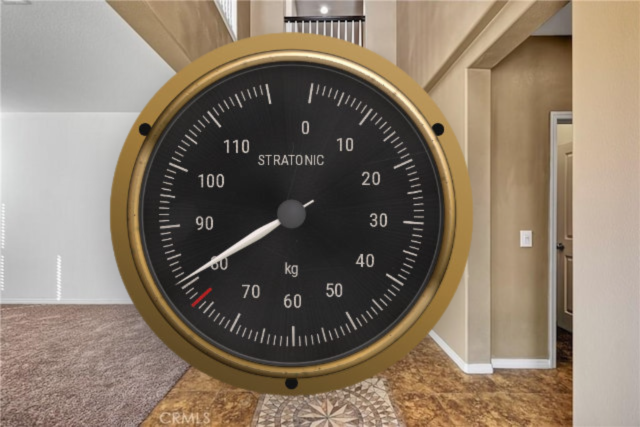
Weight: 81 kg
